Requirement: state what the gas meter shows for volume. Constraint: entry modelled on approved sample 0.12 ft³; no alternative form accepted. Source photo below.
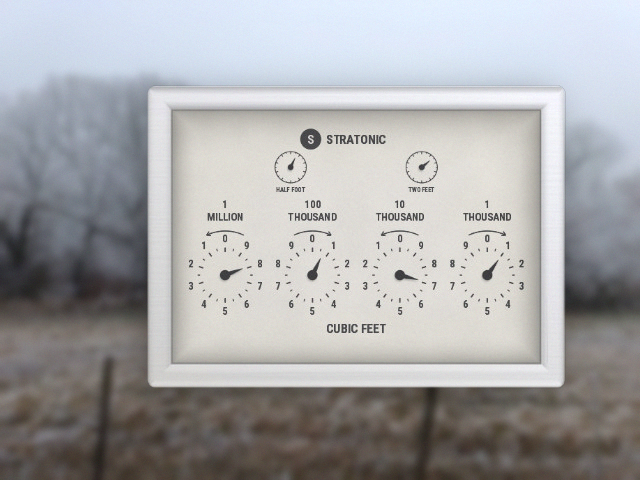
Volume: 807100 ft³
